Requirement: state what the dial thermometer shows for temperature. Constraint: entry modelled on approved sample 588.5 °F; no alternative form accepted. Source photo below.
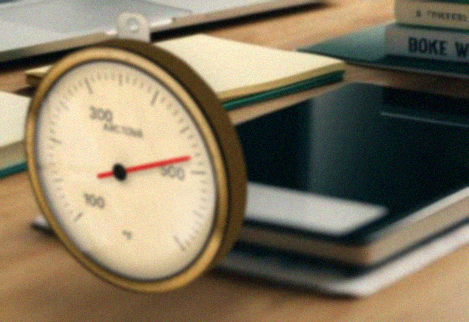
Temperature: 480 °F
